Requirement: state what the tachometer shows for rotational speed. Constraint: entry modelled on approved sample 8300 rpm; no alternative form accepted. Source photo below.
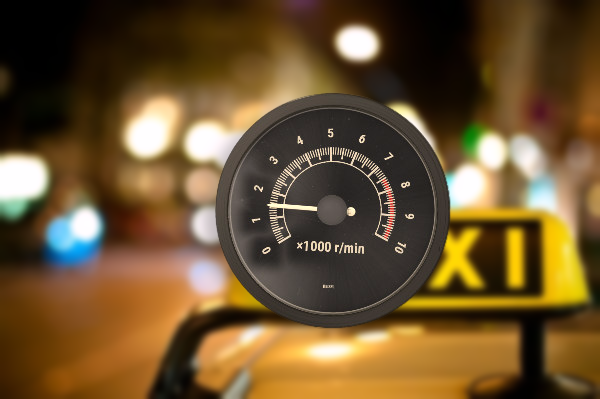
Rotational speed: 1500 rpm
